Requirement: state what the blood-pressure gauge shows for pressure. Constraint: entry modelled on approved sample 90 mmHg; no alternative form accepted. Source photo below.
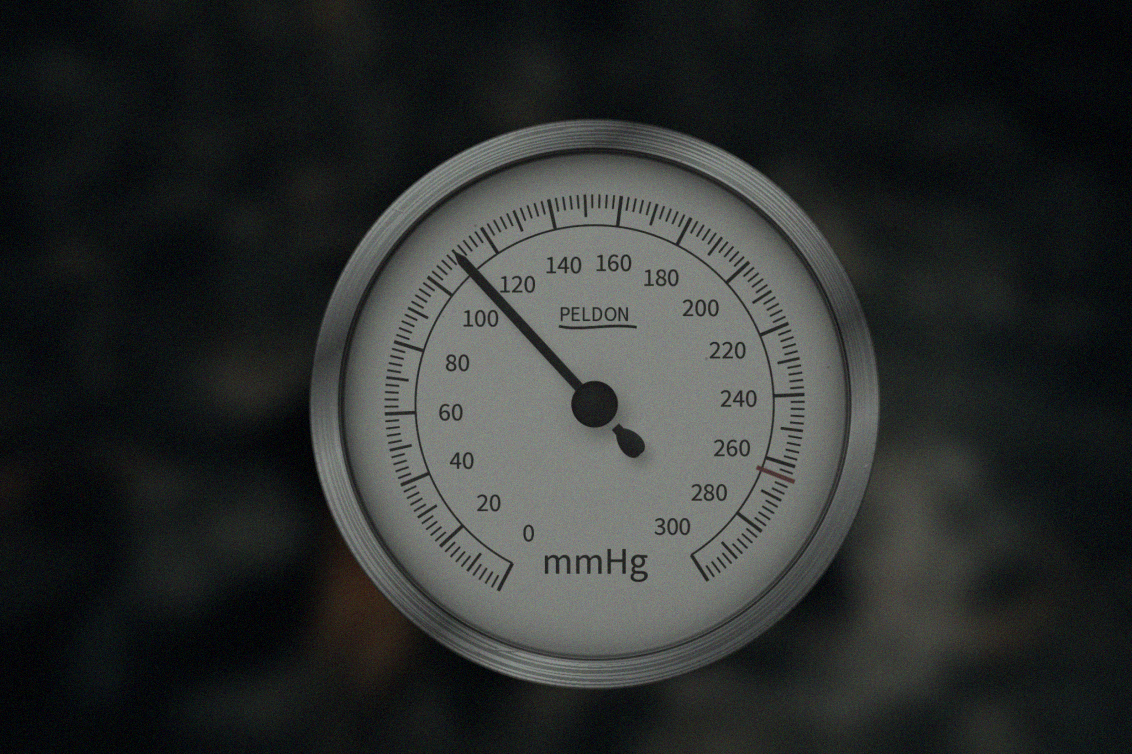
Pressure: 110 mmHg
